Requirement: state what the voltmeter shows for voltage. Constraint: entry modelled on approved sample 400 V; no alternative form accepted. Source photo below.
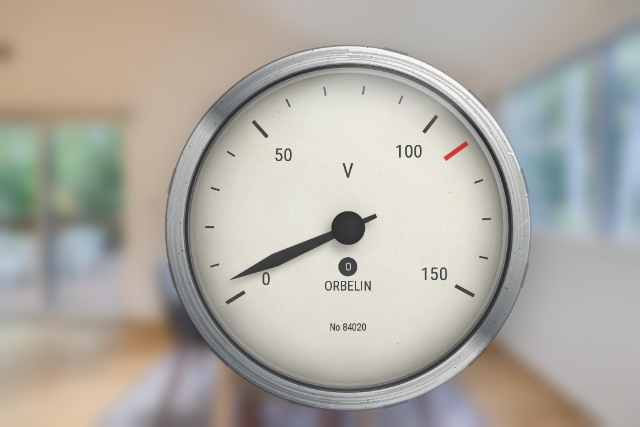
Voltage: 5 V
